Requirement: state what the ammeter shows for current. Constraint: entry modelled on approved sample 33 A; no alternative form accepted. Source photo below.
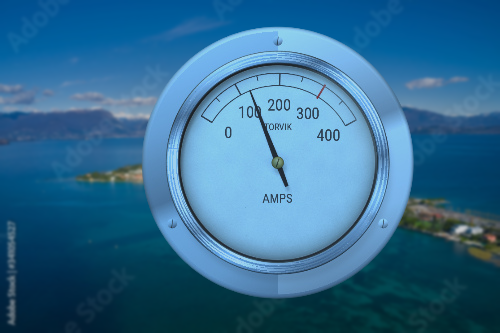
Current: 125 A
